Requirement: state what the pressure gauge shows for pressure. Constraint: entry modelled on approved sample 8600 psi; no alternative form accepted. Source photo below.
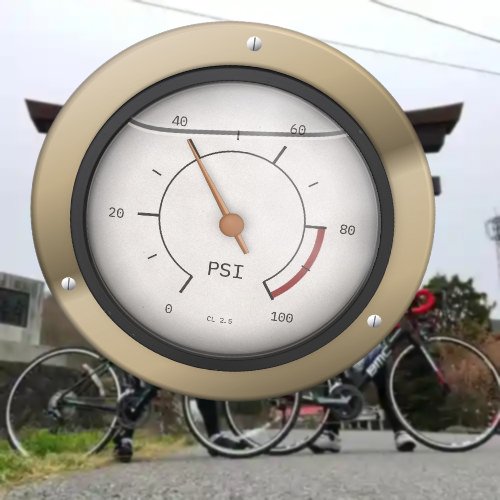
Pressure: 40 psi
